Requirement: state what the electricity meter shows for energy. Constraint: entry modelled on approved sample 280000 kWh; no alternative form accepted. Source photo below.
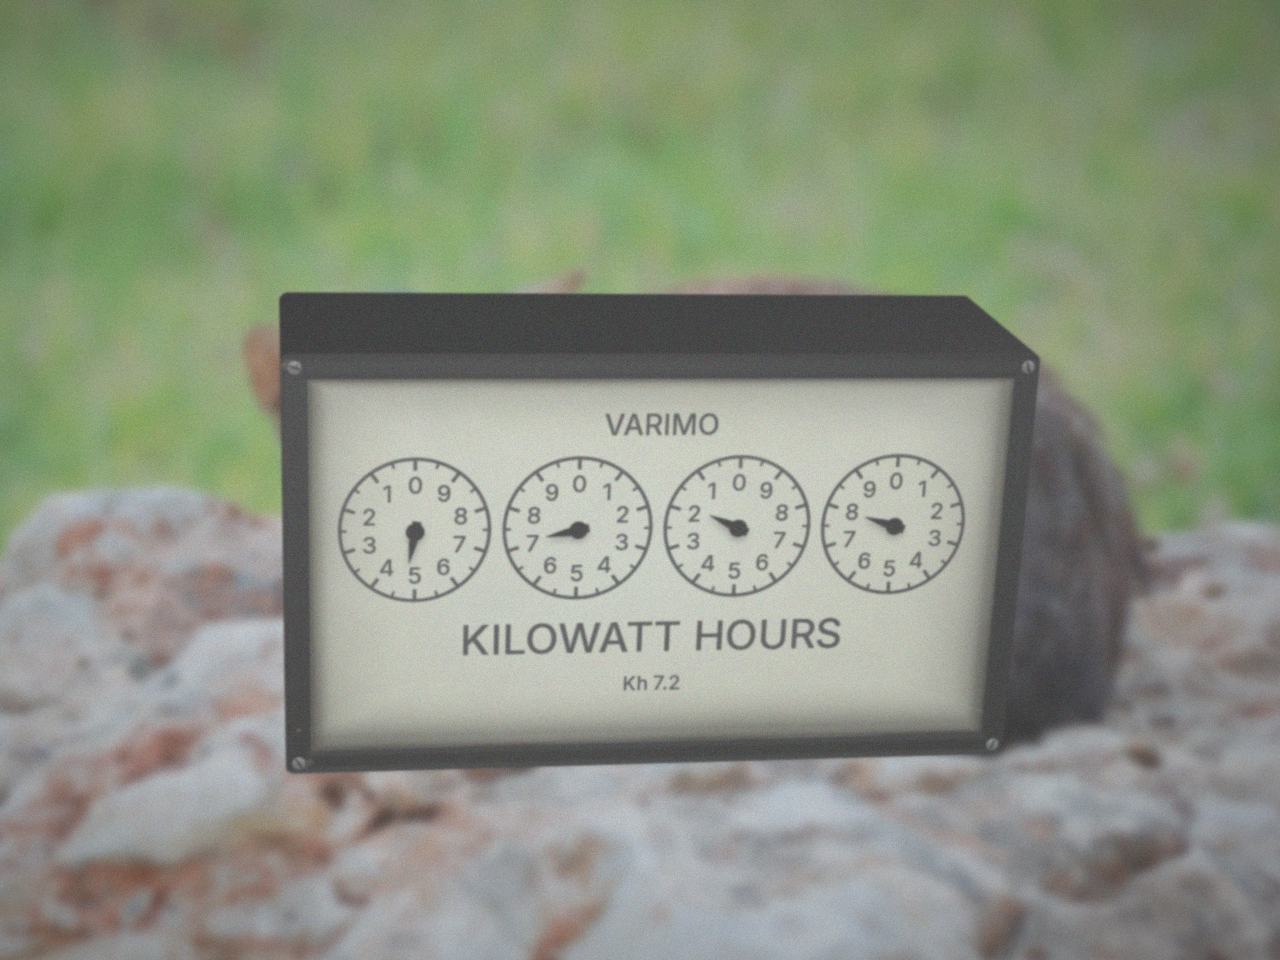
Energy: 4718 kWh
